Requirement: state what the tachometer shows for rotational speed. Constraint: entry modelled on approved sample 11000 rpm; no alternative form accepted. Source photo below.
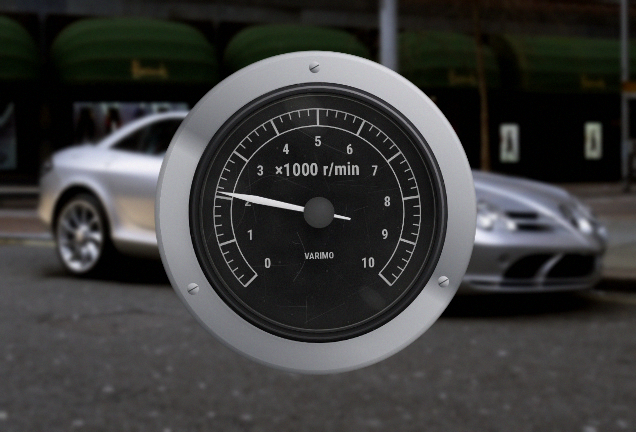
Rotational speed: 2100 rpm
